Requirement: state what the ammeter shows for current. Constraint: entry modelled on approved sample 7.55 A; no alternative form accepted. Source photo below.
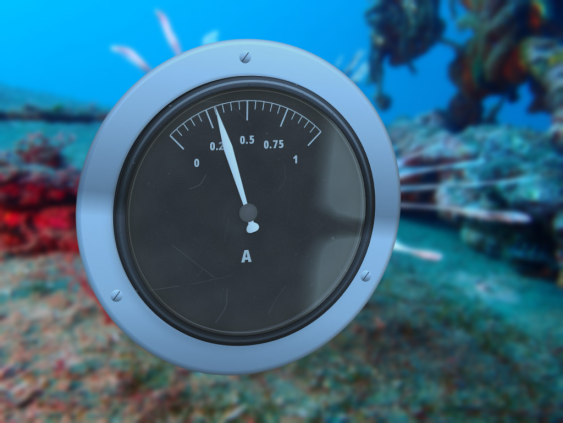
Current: 0.3 A
